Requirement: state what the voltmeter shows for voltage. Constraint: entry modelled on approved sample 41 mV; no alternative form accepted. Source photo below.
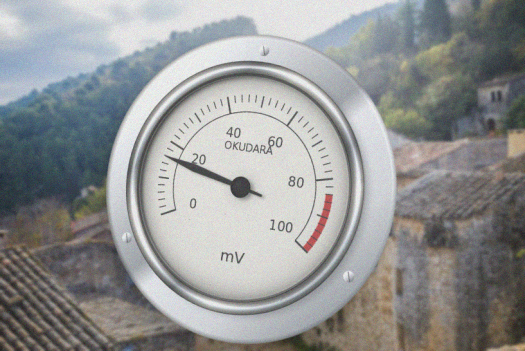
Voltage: 16 mV
